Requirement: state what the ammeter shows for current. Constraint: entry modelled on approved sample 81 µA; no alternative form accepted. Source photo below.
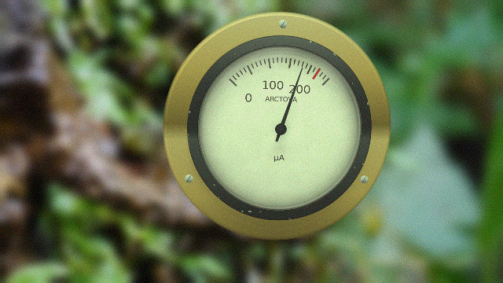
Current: 180 µA
